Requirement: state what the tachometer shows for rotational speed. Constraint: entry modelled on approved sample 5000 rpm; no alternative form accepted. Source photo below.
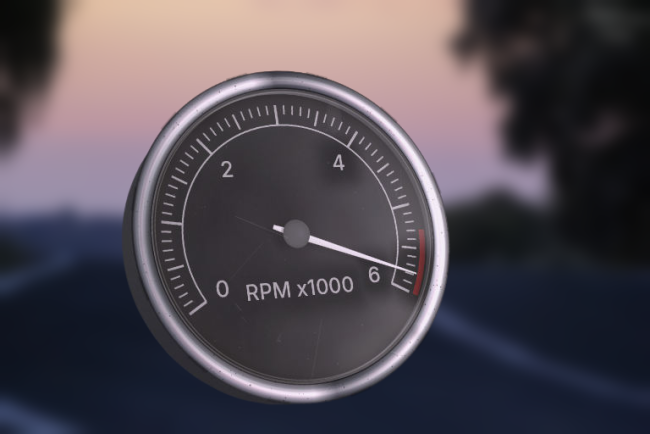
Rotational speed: 5800 rpm
